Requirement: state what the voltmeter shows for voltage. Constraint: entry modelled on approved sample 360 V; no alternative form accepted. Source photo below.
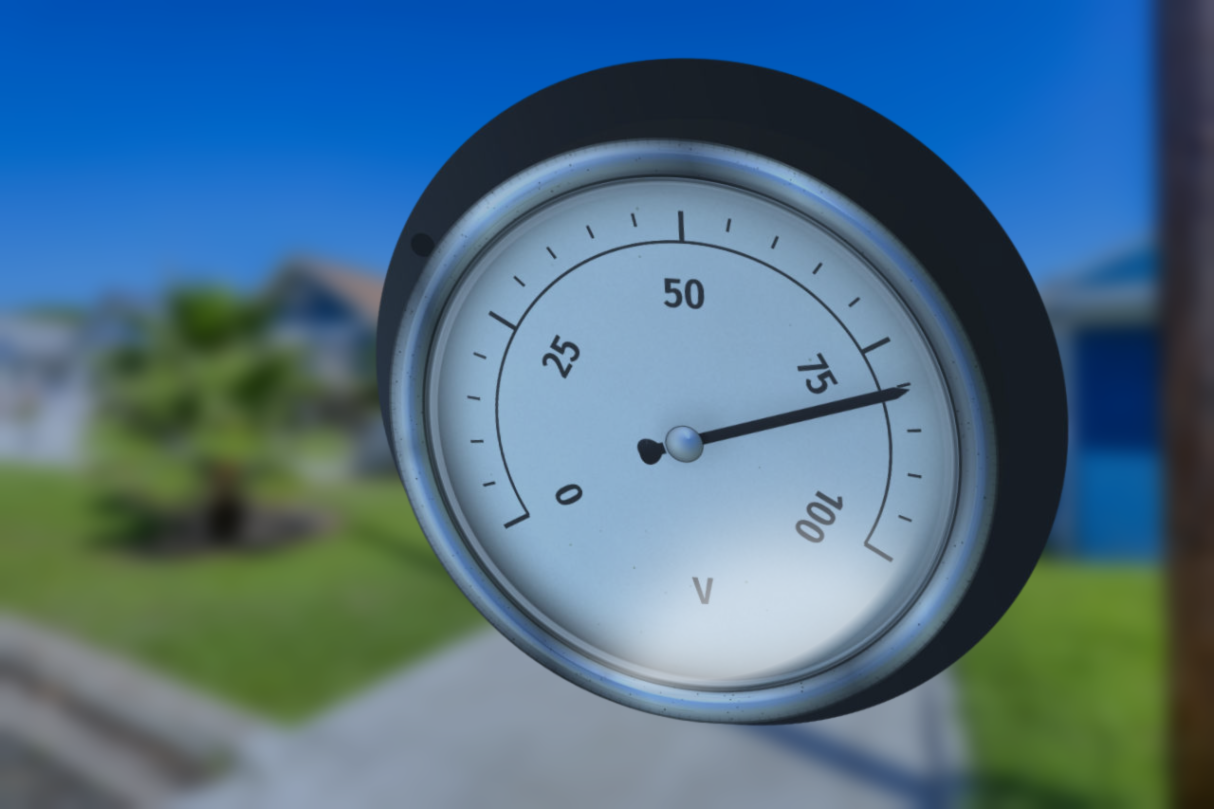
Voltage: 80 V
